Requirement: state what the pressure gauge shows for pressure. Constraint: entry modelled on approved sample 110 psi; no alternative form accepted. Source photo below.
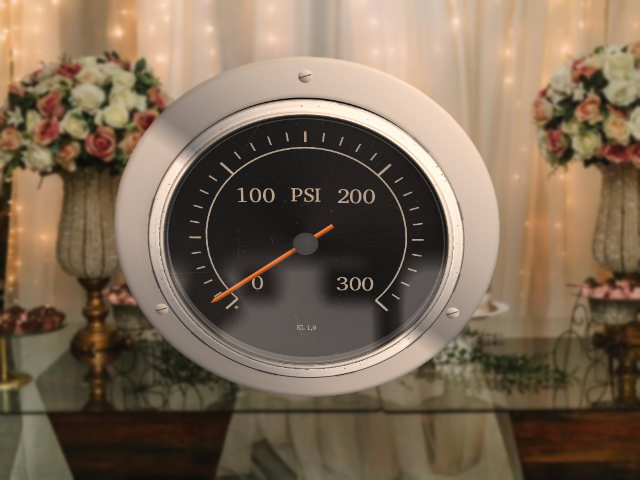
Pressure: 10 psi
